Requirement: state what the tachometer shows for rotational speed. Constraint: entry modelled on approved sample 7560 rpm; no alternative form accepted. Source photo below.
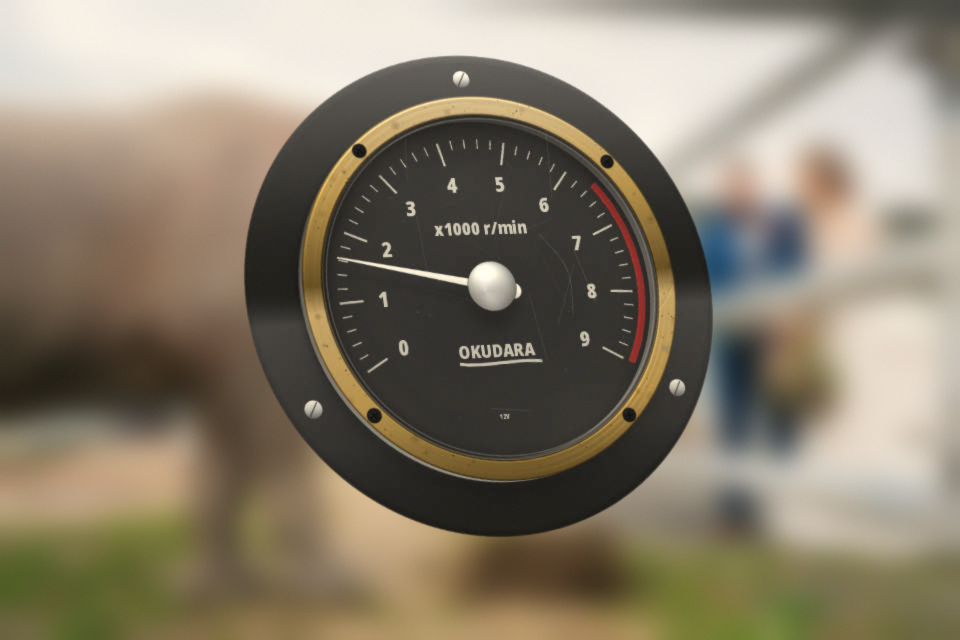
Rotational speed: 1600 rpm
